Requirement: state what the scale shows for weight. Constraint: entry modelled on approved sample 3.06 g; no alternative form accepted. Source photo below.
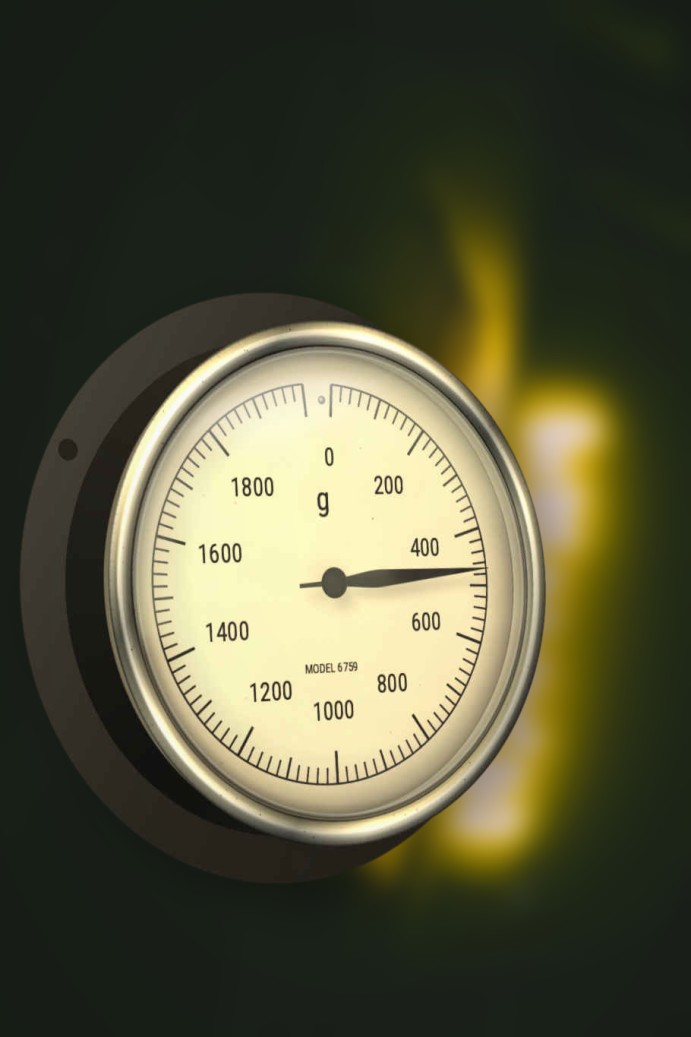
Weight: 470 g
